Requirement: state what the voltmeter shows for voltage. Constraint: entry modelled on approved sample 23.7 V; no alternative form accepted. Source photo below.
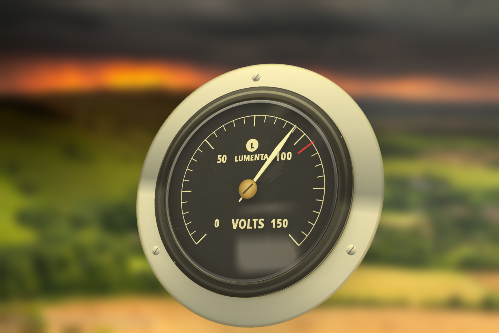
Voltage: 95 V
